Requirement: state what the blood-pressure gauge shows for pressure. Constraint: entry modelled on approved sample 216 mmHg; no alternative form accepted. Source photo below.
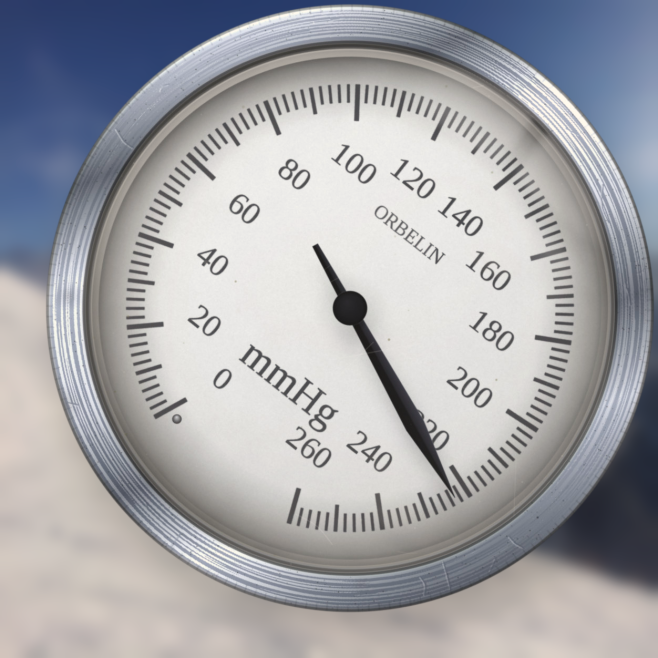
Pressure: 223 mmHg
